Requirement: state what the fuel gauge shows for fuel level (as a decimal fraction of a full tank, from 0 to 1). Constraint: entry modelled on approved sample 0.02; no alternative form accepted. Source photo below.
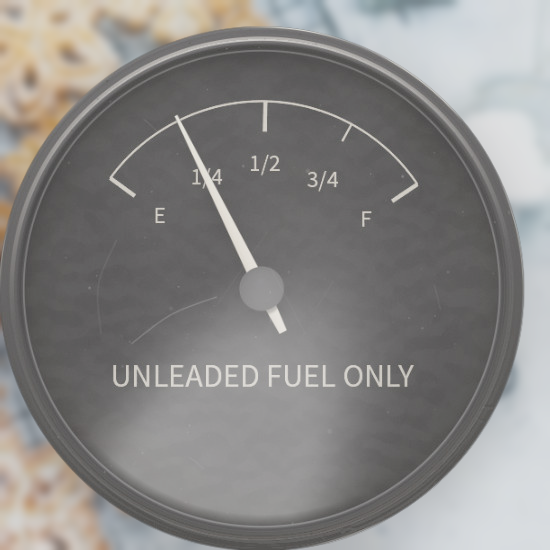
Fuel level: 0.25
